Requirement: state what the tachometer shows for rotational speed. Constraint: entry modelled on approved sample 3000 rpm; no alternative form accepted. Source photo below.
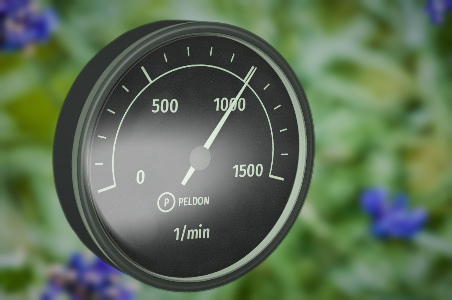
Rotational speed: 1000 rpm
